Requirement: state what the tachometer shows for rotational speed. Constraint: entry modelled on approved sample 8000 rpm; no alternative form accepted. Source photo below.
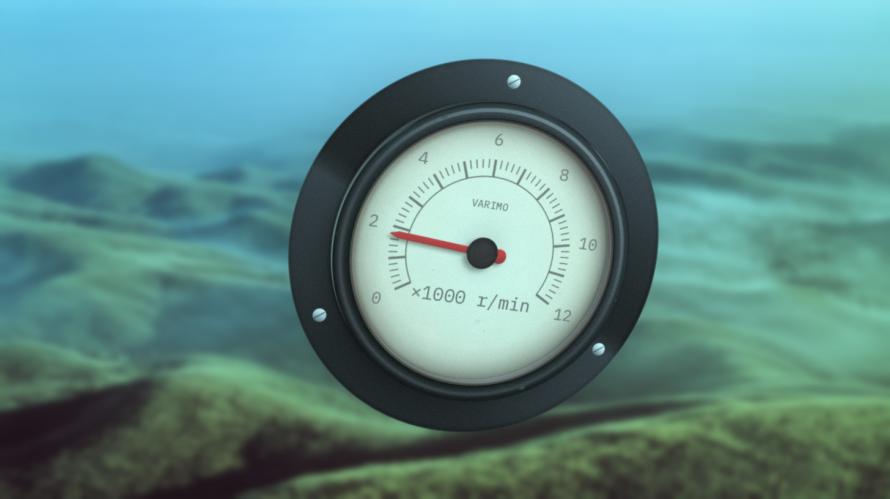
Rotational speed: 1800 rpm
